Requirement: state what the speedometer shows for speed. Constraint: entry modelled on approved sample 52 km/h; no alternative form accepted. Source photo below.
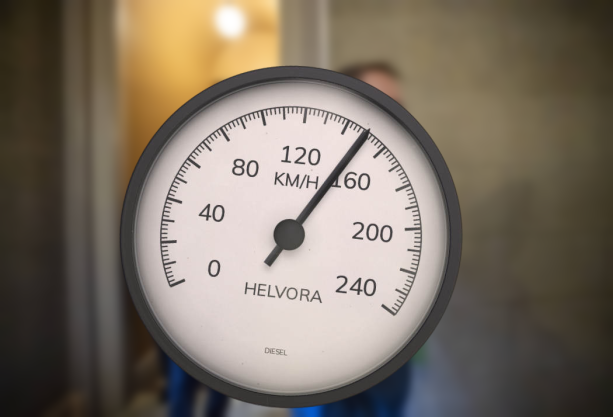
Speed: 150 km/h
